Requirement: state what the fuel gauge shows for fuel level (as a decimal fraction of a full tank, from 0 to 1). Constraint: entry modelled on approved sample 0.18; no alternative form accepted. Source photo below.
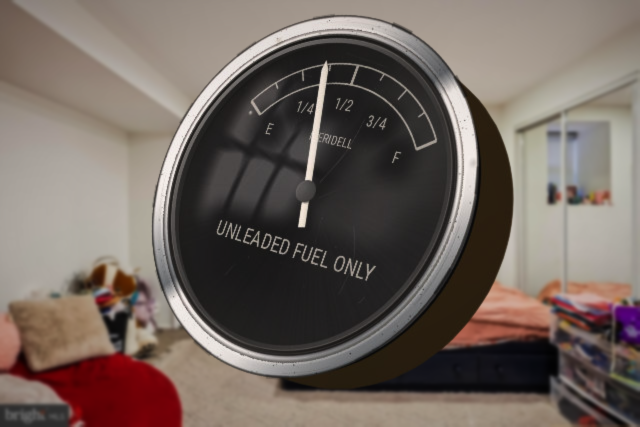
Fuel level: 0.375
